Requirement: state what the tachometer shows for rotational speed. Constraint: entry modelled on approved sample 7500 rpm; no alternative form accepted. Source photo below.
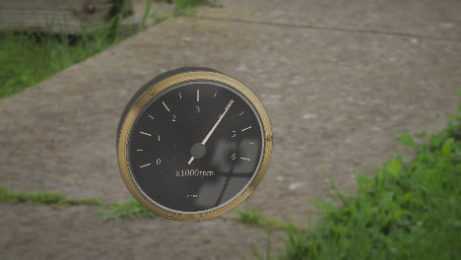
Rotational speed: 4000 rpm
